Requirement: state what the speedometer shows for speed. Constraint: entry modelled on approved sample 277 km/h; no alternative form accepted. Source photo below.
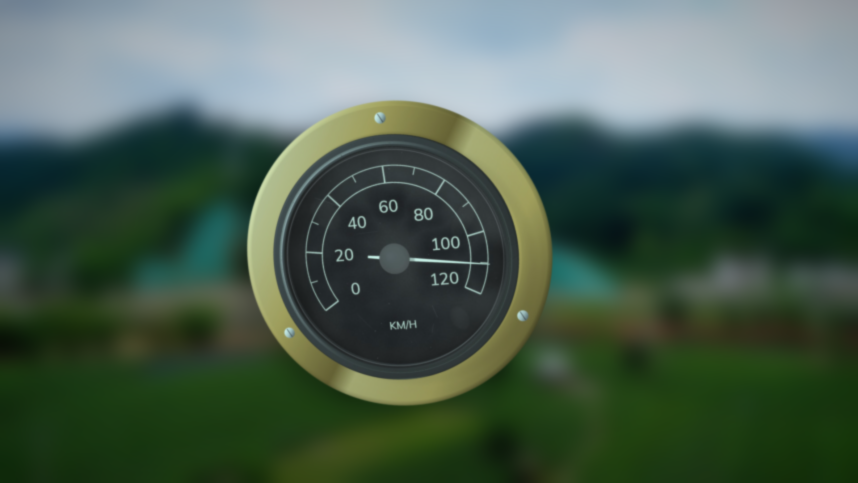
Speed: 110 km/h
